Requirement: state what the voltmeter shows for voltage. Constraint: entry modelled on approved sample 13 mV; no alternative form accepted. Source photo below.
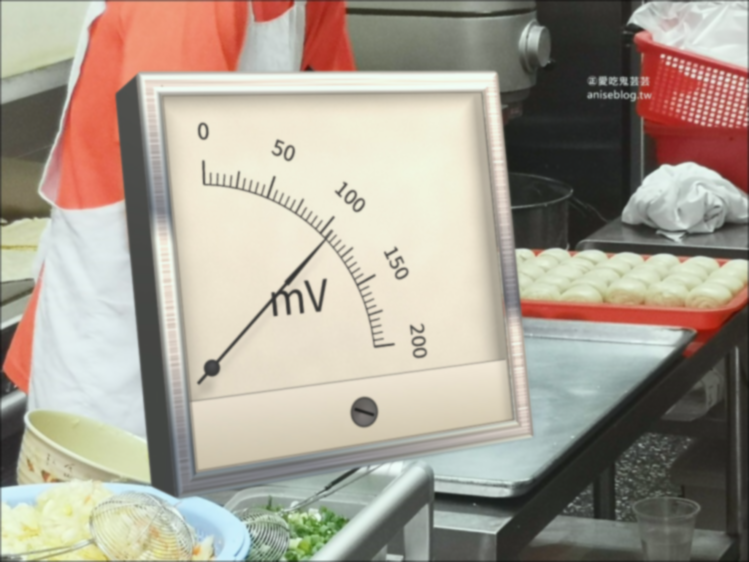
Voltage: 105 mV
